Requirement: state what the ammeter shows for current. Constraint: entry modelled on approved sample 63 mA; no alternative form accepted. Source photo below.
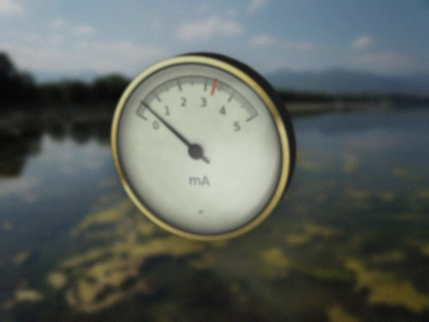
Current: 0.5 mA
